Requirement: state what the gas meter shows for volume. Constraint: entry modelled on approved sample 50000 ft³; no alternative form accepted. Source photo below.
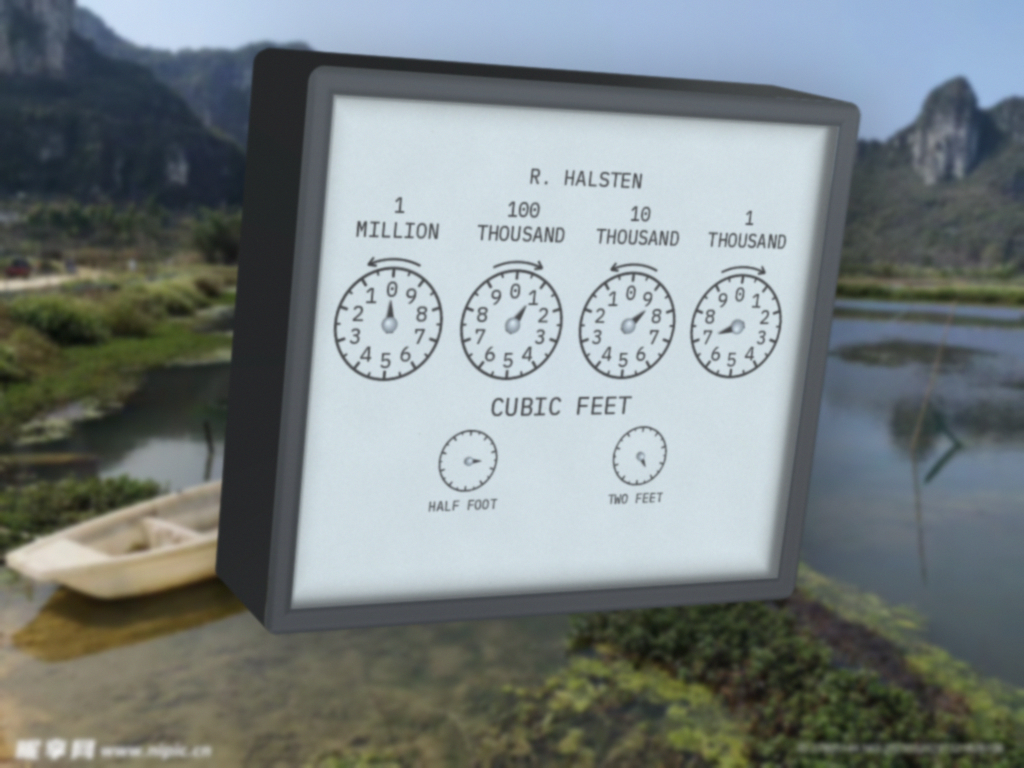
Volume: 8700 ft³
